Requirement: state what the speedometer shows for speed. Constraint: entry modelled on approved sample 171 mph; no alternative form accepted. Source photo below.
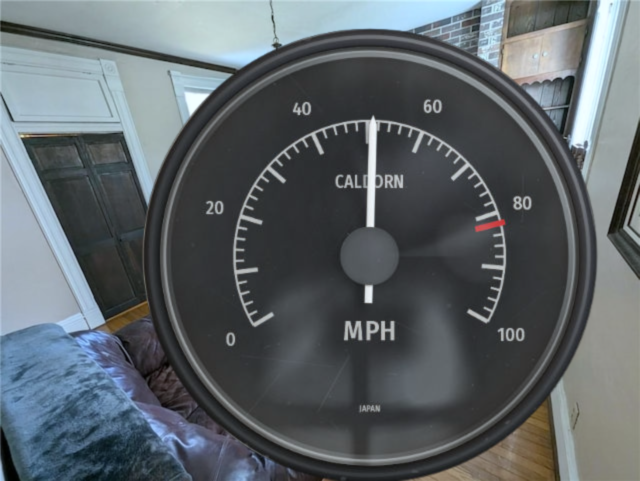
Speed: 51 mph
